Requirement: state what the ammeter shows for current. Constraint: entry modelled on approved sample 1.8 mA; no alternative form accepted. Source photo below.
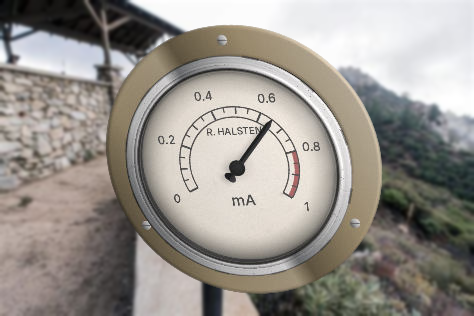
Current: 0.65 mA
